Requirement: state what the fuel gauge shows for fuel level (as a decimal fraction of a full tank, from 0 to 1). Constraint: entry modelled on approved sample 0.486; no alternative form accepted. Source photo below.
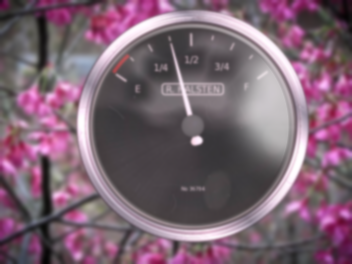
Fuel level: 0.375
